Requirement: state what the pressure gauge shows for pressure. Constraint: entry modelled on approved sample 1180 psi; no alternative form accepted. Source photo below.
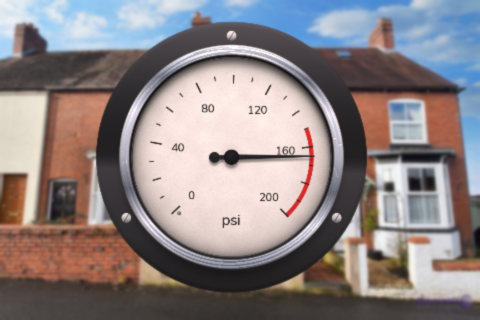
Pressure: 165 psi
